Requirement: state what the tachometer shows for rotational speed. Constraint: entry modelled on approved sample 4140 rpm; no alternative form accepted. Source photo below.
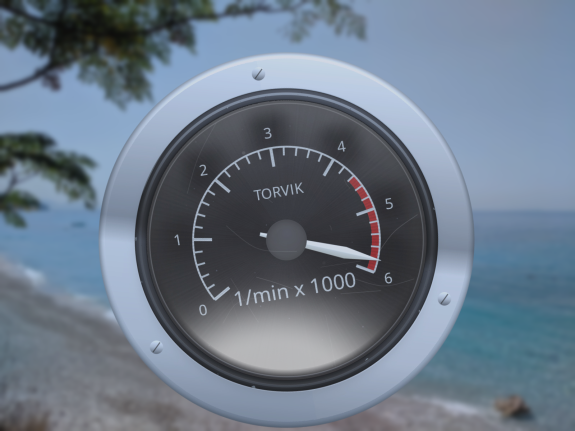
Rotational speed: 5800 rpm
